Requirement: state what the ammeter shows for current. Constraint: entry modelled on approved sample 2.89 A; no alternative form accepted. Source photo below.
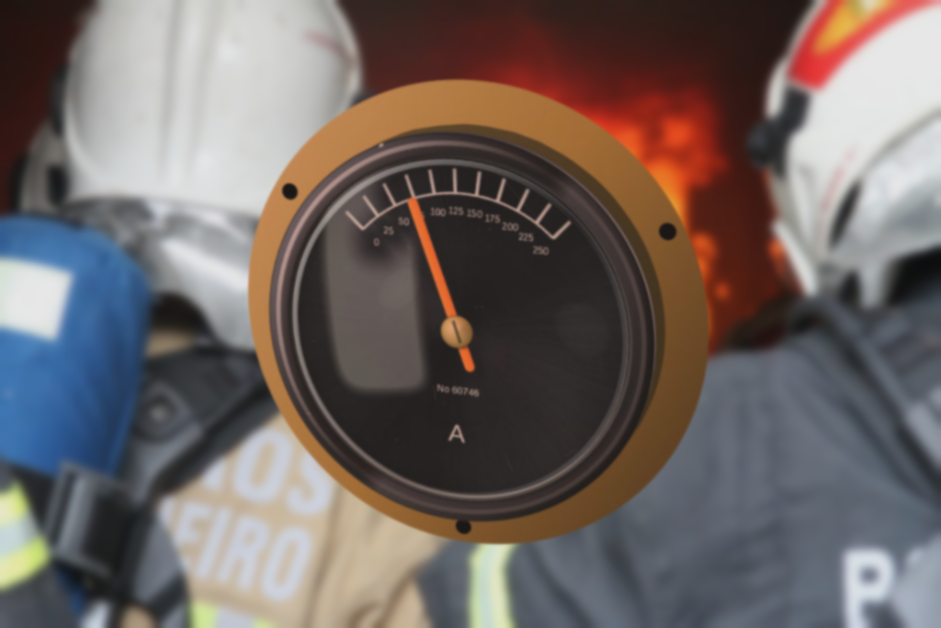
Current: 75 A
